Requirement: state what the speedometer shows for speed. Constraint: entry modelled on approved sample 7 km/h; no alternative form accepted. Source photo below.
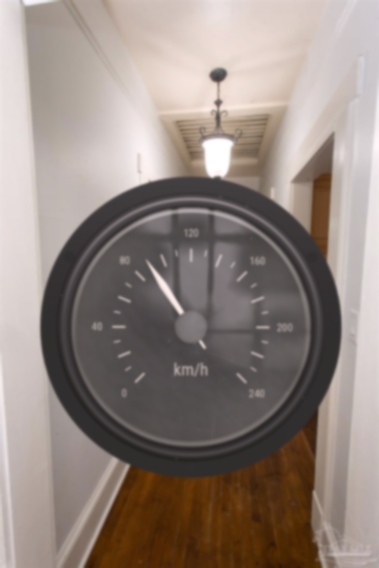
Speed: 90 km/h
